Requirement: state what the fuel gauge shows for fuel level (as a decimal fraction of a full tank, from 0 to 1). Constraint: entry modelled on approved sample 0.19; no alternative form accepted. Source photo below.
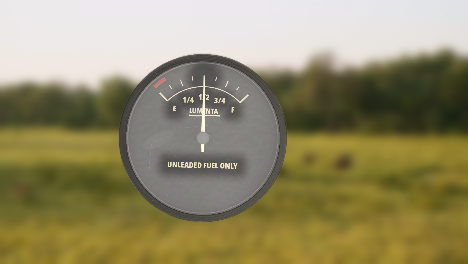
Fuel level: 0.5
